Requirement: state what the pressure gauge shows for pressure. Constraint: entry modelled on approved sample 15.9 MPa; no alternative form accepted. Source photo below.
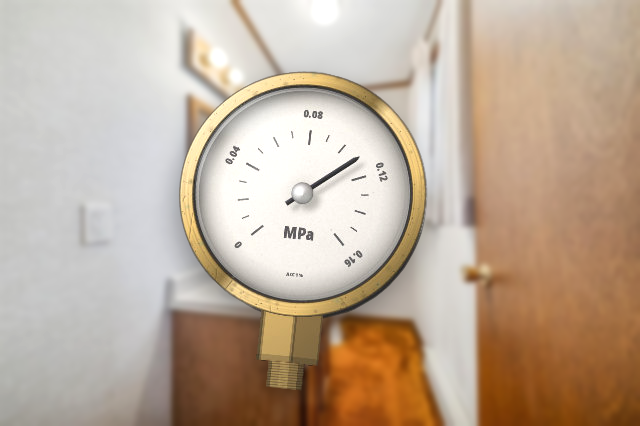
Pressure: 0.11 MPa
